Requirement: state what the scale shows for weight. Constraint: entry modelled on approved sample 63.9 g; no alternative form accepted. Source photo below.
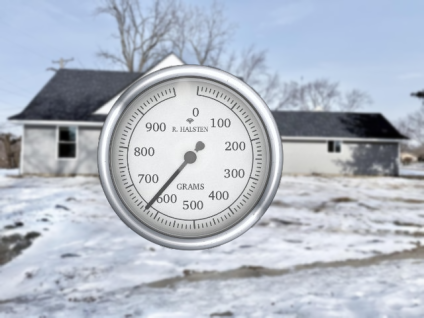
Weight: 630 g
